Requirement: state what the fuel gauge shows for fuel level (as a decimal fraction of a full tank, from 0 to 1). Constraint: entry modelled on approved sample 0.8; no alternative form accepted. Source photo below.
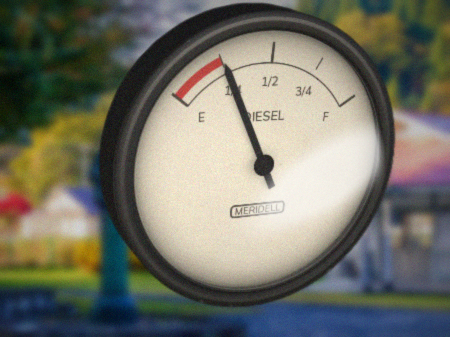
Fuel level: 0.25
